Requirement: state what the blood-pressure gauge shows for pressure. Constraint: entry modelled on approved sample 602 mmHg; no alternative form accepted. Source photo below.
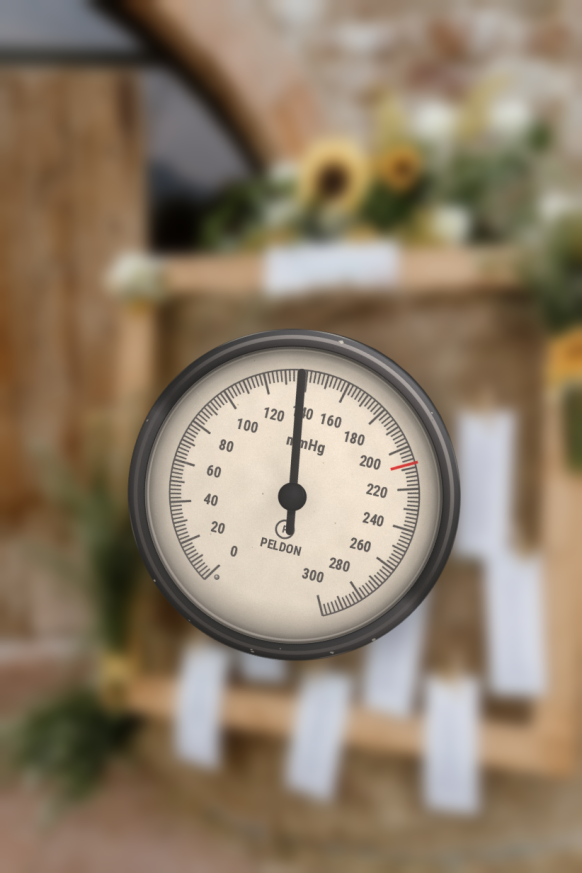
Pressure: 138 mmHg
